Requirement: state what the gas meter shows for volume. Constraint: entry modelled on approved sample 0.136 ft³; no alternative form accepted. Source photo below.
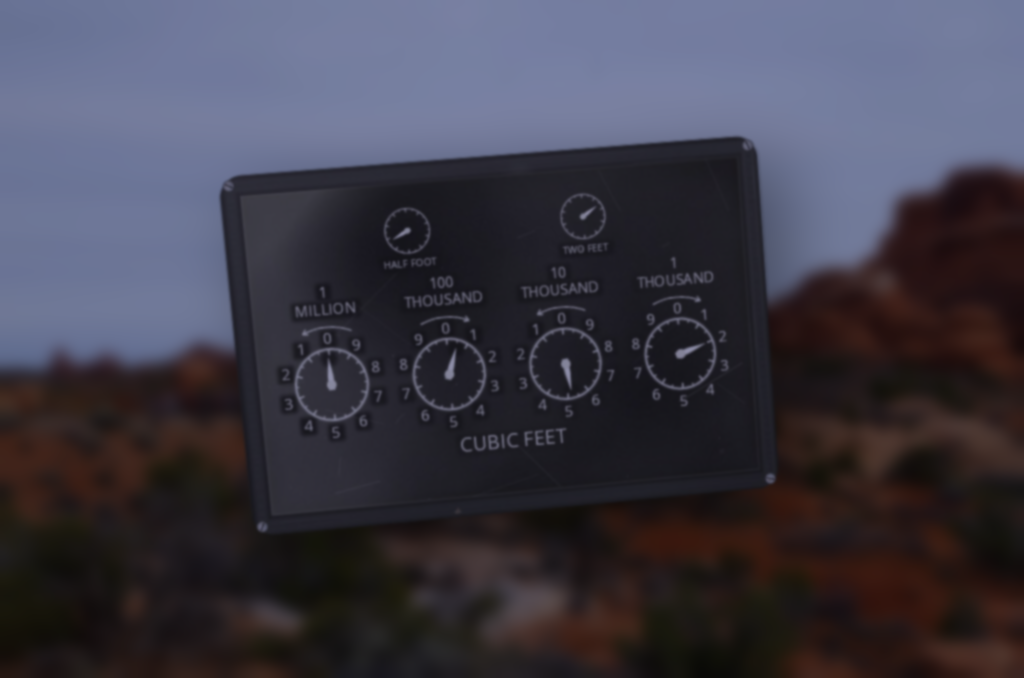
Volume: 5200 ft³
